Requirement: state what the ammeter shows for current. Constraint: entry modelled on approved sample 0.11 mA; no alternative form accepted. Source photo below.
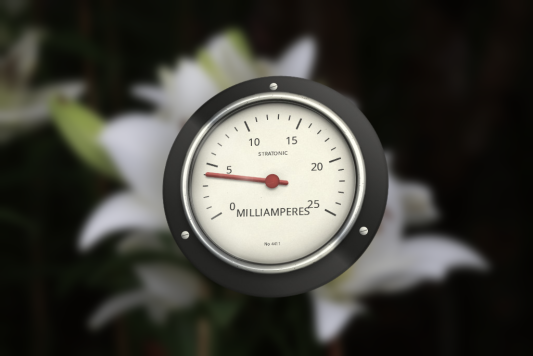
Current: 4 mA
